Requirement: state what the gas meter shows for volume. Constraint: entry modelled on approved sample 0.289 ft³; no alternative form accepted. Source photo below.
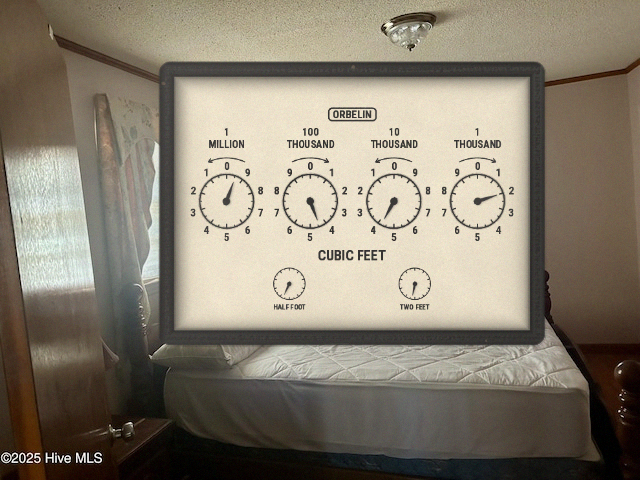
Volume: 944200 ft³
